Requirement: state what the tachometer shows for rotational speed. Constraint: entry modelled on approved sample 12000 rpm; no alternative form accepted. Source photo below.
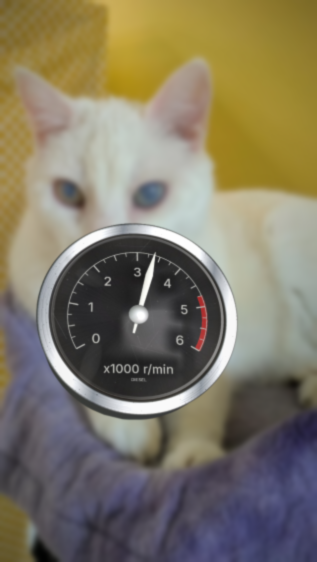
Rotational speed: 3375 rpm
